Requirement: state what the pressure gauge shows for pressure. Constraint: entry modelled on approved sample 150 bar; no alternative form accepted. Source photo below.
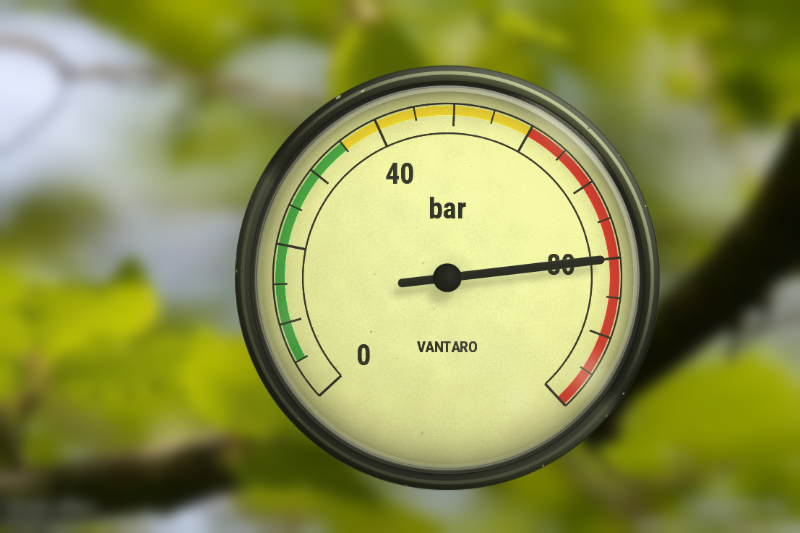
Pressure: 80 bar
